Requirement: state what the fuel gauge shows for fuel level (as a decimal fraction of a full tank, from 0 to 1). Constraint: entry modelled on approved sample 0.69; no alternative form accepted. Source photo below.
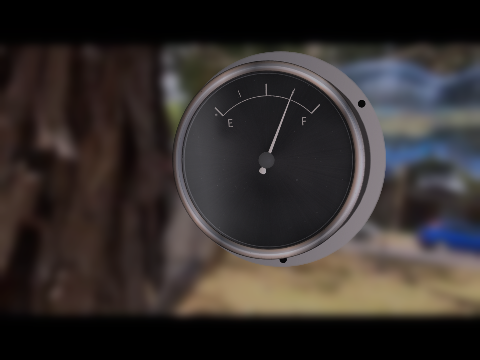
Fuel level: 0.75
